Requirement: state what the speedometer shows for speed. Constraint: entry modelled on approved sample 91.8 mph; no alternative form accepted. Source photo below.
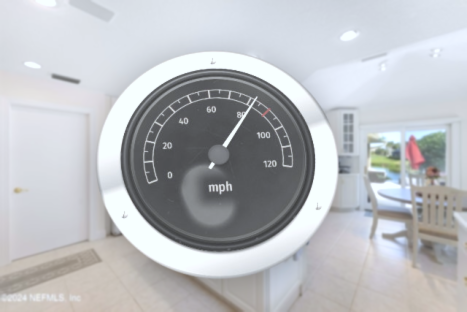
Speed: 82.5 mph
